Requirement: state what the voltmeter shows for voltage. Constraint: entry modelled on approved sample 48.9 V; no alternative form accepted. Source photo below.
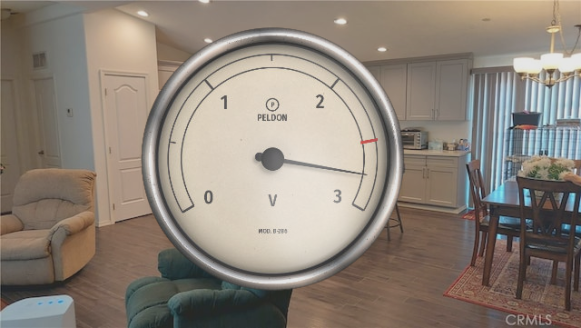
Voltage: 2.75 V
